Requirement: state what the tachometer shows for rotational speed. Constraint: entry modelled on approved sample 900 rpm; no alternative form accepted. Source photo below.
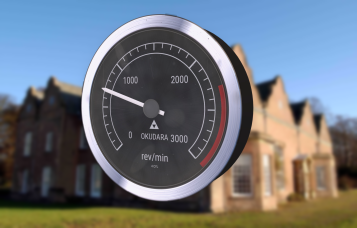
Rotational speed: 700 rpm
